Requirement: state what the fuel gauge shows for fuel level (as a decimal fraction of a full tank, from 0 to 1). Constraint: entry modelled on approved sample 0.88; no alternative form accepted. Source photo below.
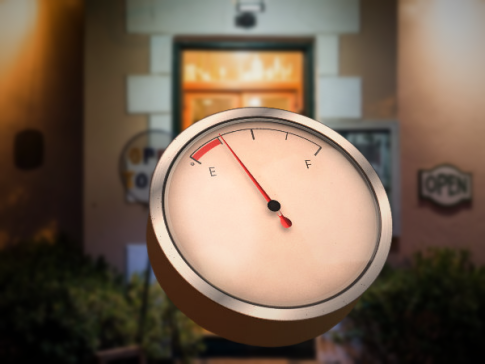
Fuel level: 0.25
